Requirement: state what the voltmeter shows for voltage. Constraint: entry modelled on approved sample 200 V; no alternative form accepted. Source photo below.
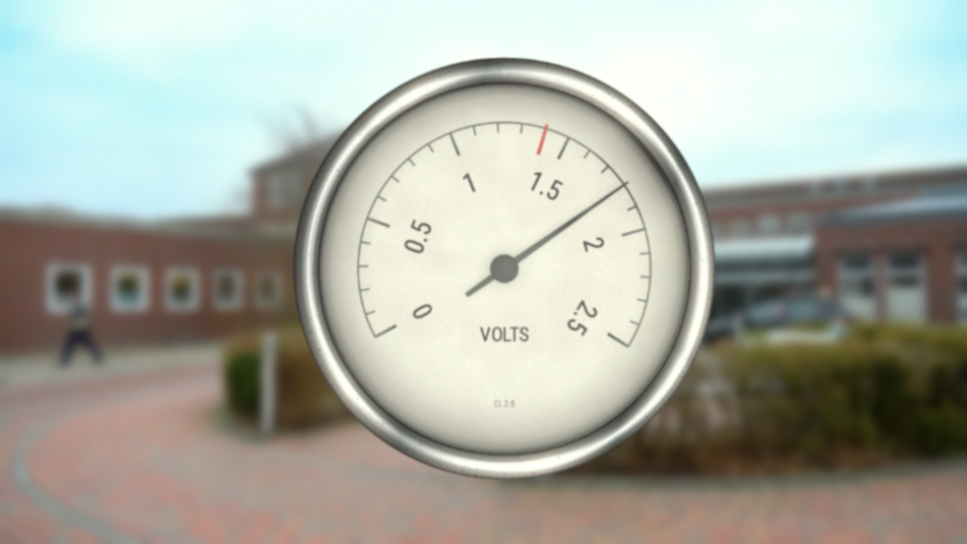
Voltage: 1.8 V
